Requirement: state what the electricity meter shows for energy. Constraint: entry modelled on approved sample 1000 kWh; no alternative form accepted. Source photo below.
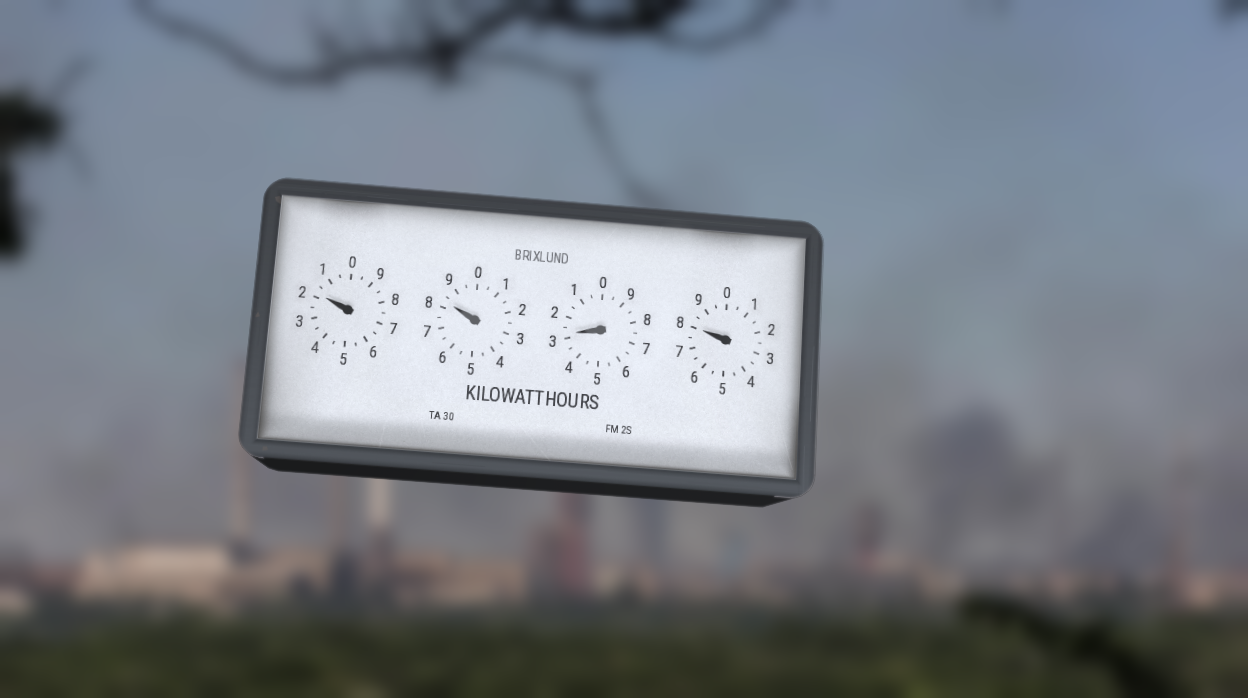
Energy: 1828 kWh
